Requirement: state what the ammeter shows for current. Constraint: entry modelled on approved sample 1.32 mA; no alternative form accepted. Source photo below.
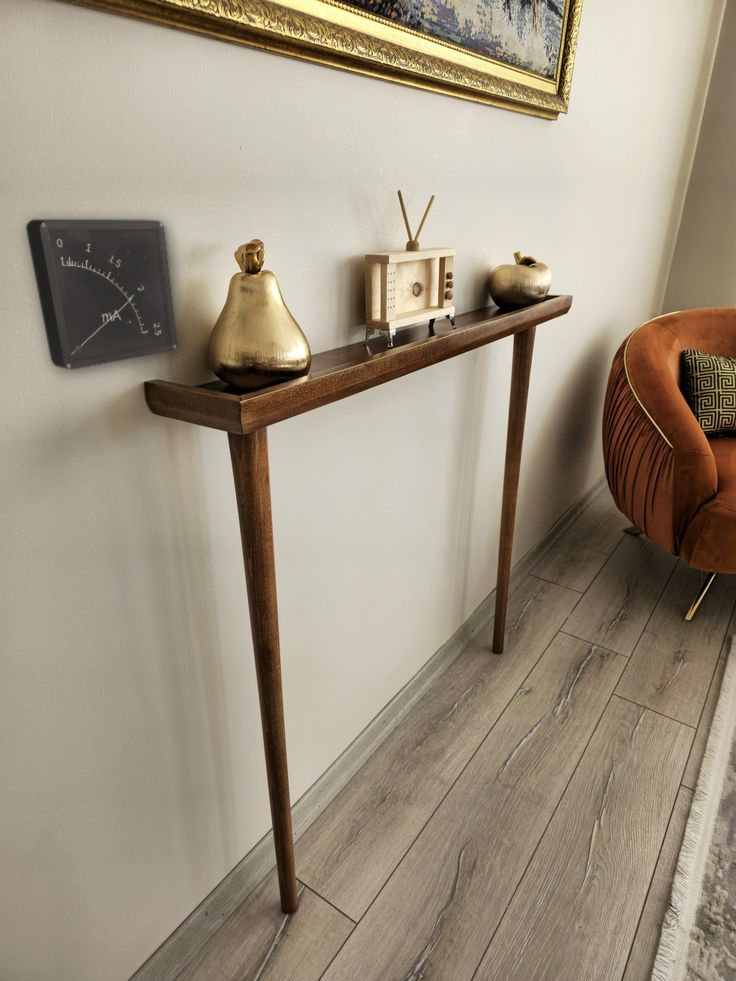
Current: 2 mA
